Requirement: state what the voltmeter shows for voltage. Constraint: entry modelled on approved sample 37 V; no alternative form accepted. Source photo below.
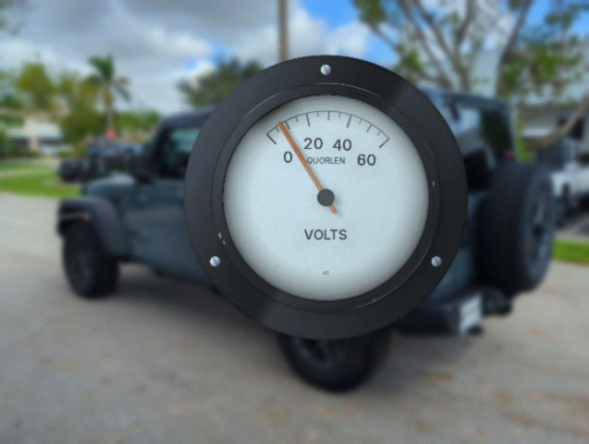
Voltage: 7.5 V
